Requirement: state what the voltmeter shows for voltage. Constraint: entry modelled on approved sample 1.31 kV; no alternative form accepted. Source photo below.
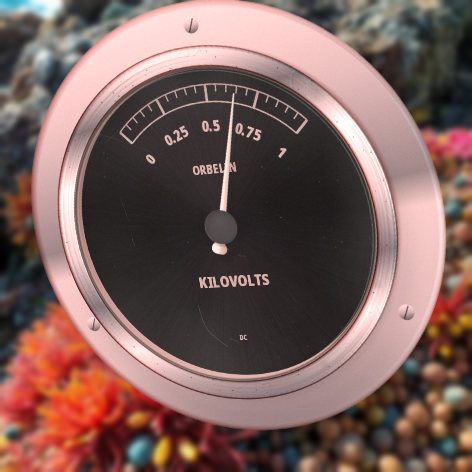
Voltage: 0.65 kV
